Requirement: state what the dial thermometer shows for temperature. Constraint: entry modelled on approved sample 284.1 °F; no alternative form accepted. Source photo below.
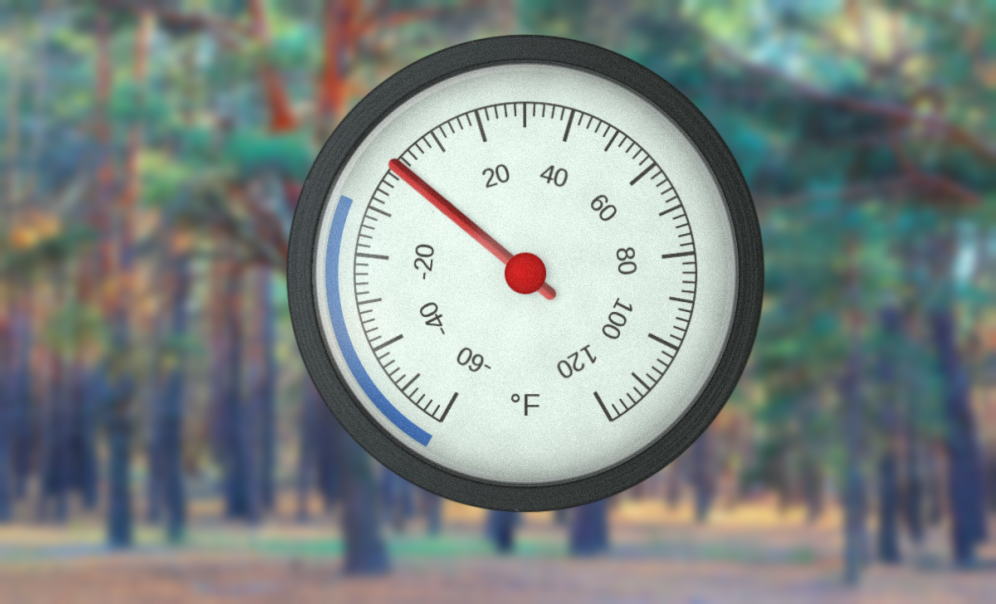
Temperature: 0 °F
